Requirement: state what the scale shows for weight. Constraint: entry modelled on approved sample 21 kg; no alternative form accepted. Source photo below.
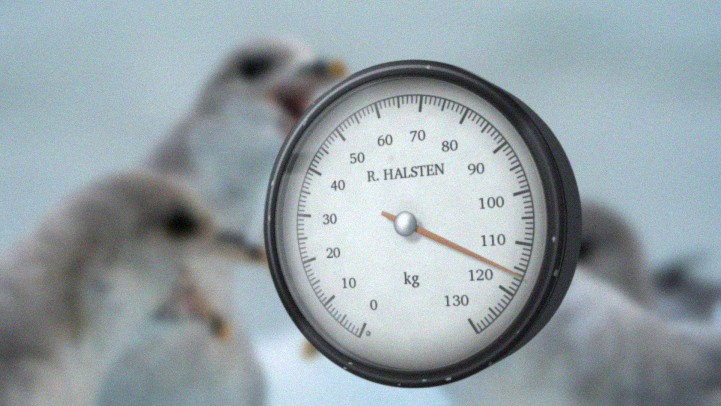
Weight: 116 kg
